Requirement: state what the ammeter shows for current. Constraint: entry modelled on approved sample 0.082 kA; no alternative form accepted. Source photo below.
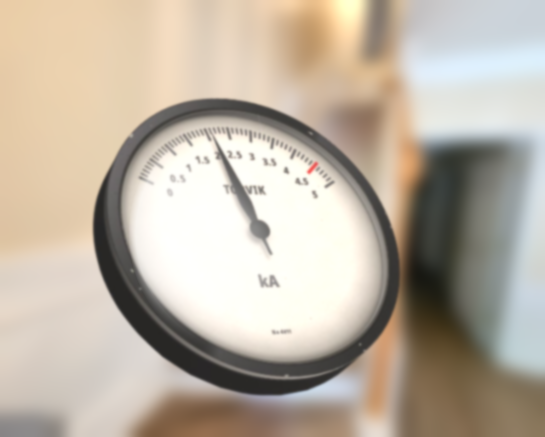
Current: 2 kA
